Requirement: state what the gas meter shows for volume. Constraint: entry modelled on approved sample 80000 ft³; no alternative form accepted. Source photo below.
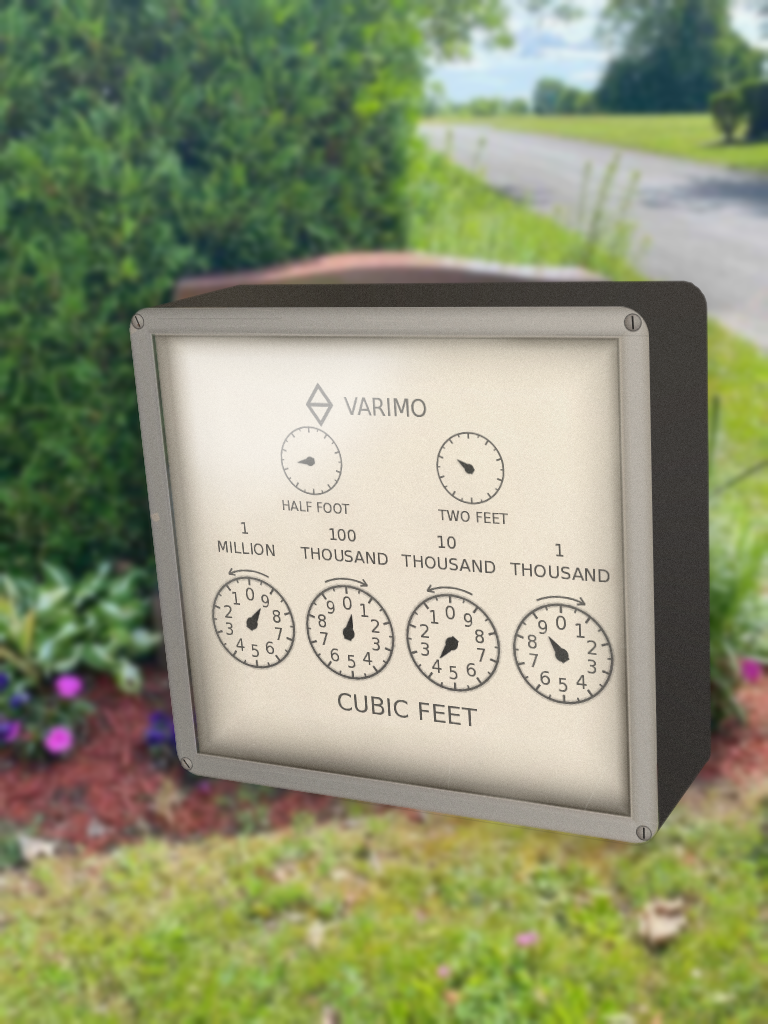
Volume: 903900 ft³
